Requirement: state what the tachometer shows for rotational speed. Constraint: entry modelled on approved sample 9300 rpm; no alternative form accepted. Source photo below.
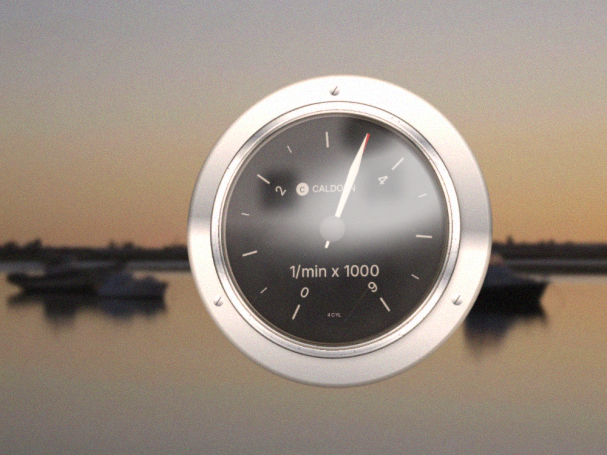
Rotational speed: 3500 rpm
